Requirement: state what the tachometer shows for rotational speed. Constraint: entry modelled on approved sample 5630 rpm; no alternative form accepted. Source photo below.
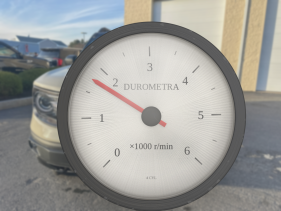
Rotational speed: 1750 rpm
